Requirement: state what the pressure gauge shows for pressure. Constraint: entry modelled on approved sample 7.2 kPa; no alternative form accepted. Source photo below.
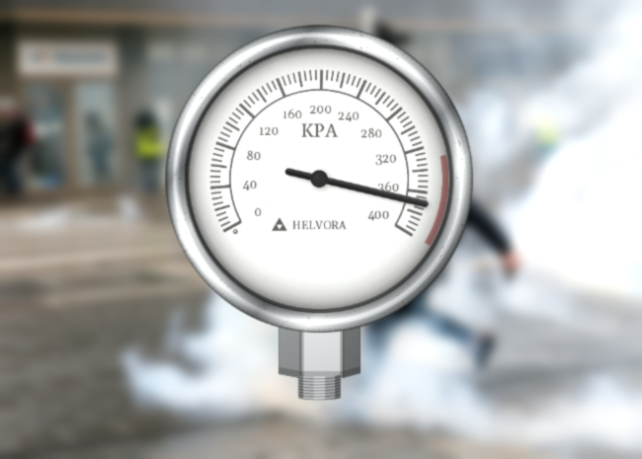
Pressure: 370 kPa
